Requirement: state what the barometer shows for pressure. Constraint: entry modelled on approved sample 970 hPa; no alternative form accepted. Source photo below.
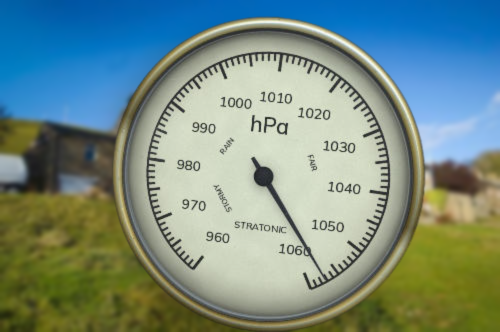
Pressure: 1057 hPa
